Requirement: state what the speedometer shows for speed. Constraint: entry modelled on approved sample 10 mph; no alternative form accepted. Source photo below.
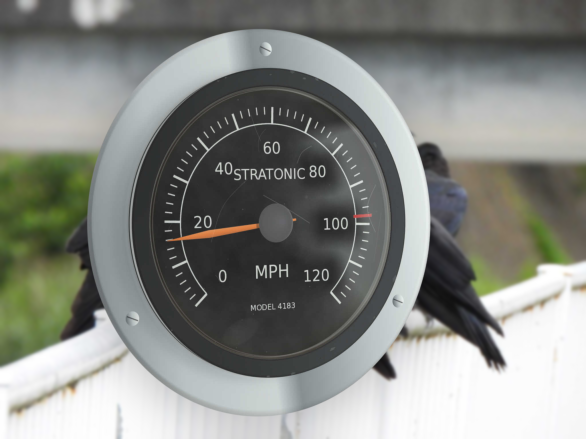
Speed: 16 mph
